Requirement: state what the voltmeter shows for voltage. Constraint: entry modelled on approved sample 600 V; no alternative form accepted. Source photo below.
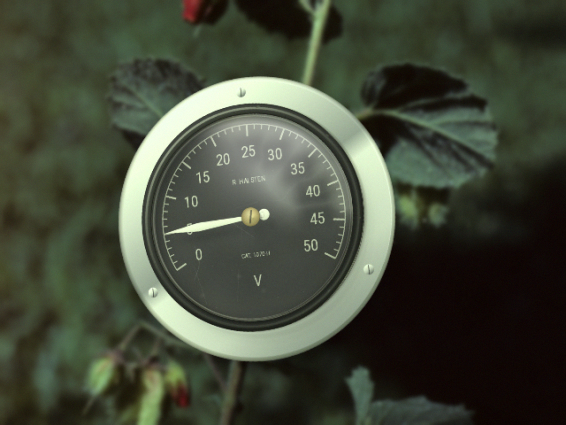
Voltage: 5 V
